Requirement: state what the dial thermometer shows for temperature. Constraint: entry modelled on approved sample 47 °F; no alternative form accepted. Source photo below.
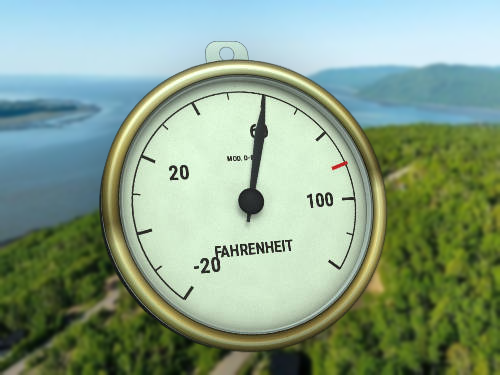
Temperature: 60 °F
